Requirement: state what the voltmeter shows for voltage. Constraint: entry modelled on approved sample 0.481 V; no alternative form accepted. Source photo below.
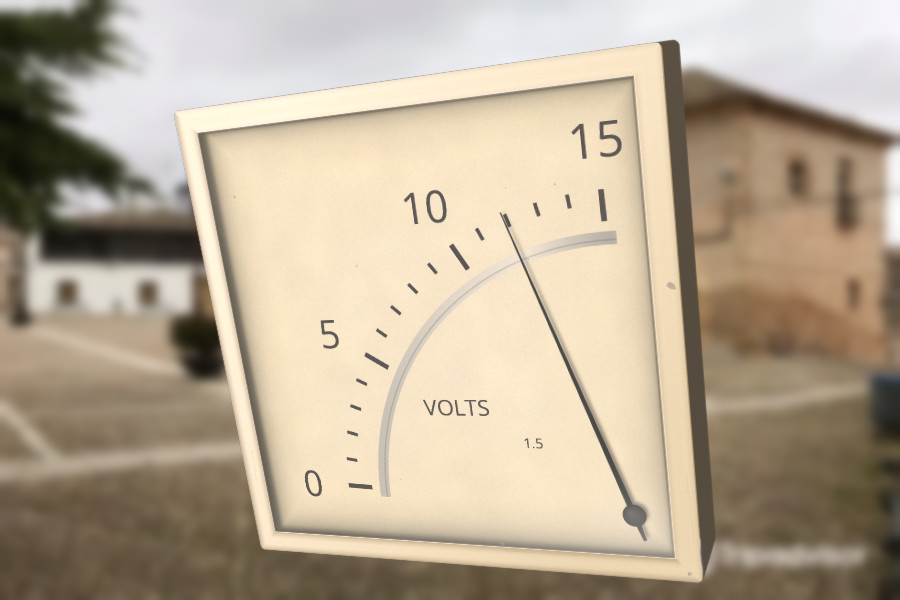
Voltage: 12 V
